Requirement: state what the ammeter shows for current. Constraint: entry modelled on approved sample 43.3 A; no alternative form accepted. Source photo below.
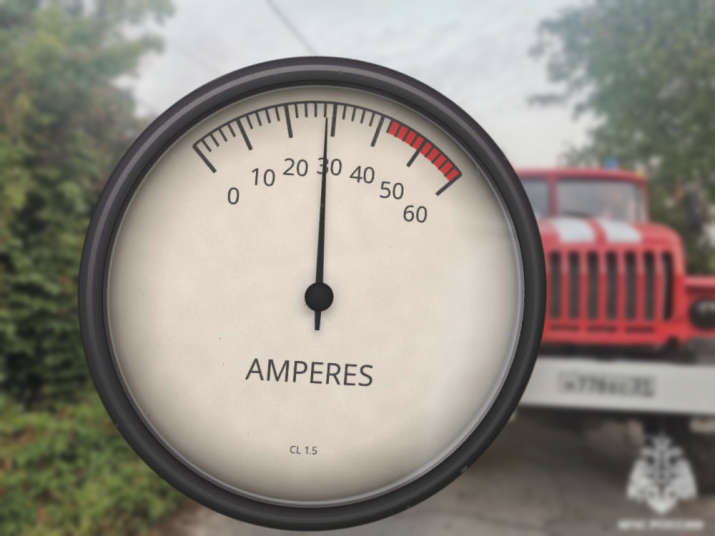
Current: 28 A
